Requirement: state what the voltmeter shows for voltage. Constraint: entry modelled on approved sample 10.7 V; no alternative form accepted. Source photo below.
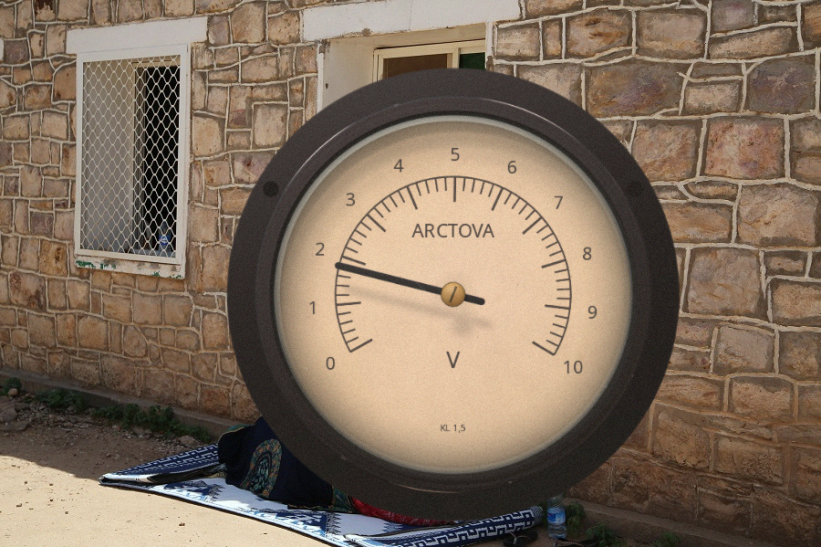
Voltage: 1.8 V
